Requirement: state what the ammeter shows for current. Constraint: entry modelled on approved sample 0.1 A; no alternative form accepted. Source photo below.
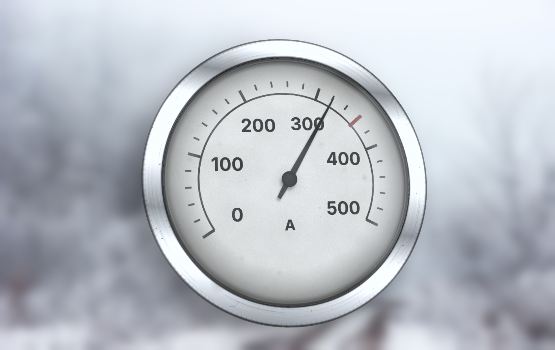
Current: 320 A
